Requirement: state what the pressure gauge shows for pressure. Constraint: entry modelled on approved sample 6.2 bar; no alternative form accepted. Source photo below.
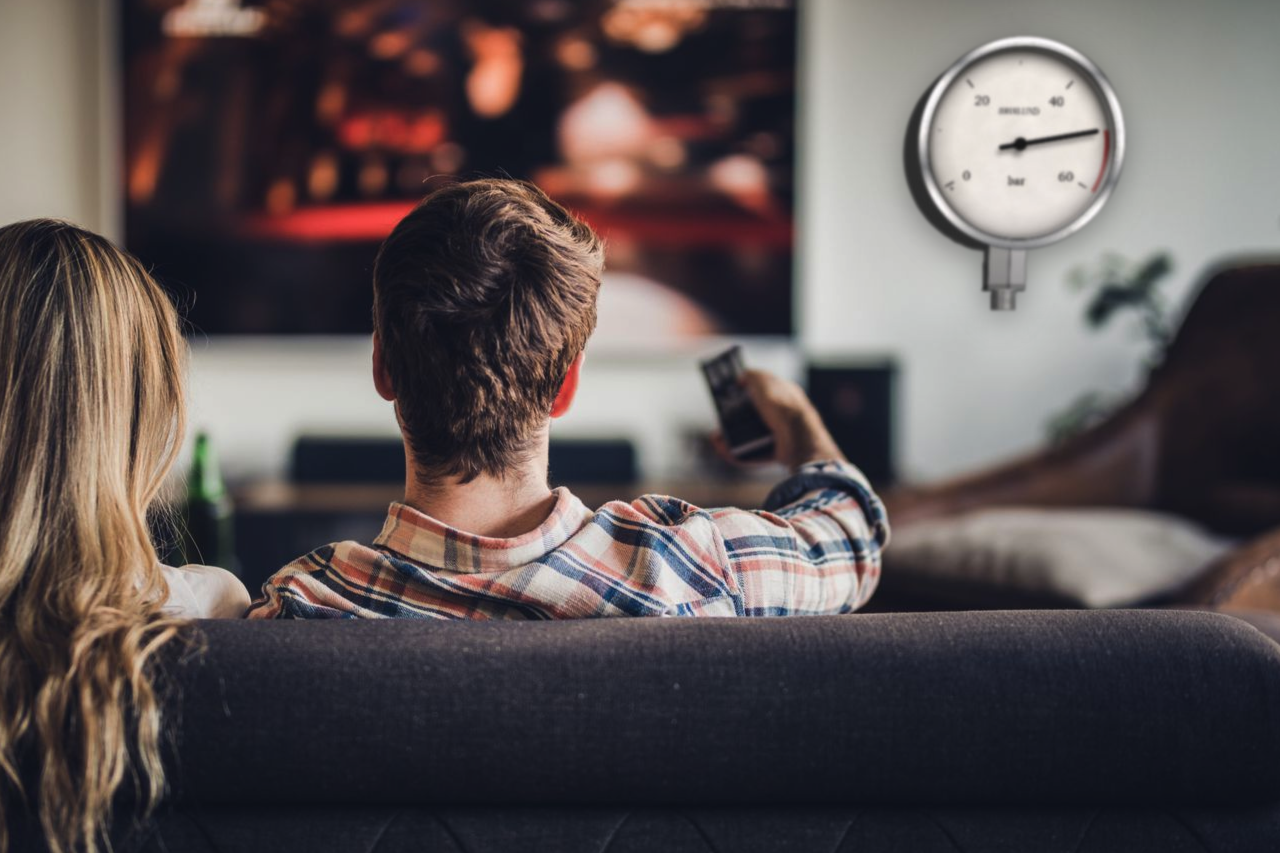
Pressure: 50 bar
